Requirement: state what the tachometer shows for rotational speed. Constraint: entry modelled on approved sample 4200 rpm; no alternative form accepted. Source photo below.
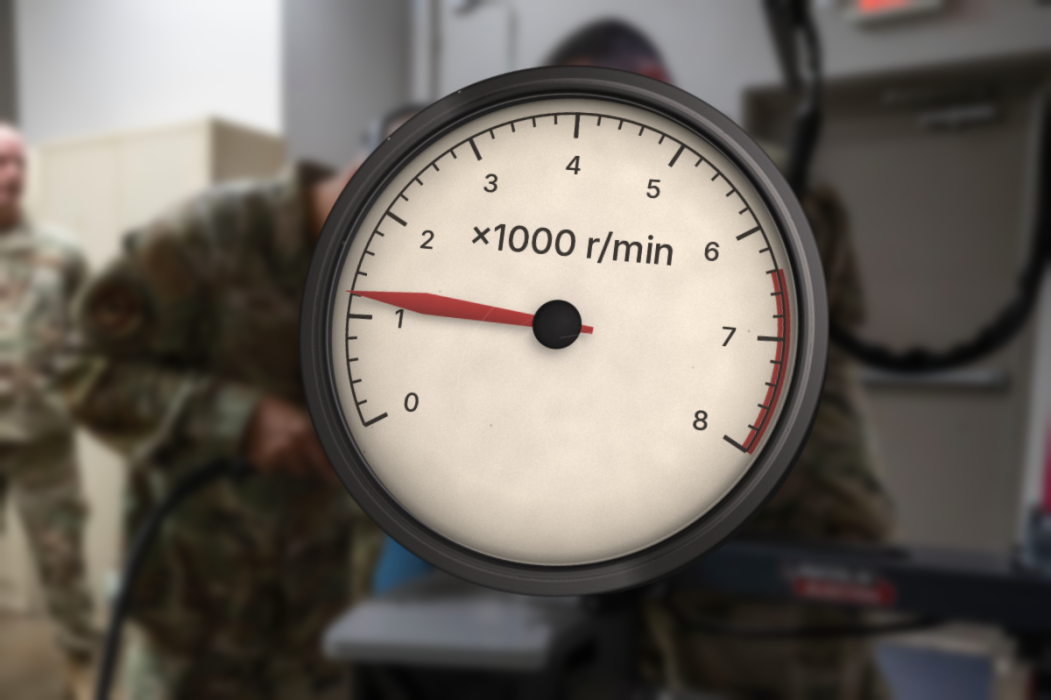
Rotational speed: 1200 rpm
